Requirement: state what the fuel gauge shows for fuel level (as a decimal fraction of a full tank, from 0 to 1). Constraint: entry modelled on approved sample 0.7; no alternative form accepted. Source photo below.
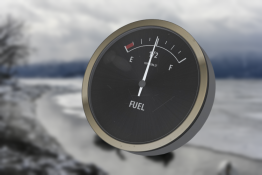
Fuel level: 0.5
